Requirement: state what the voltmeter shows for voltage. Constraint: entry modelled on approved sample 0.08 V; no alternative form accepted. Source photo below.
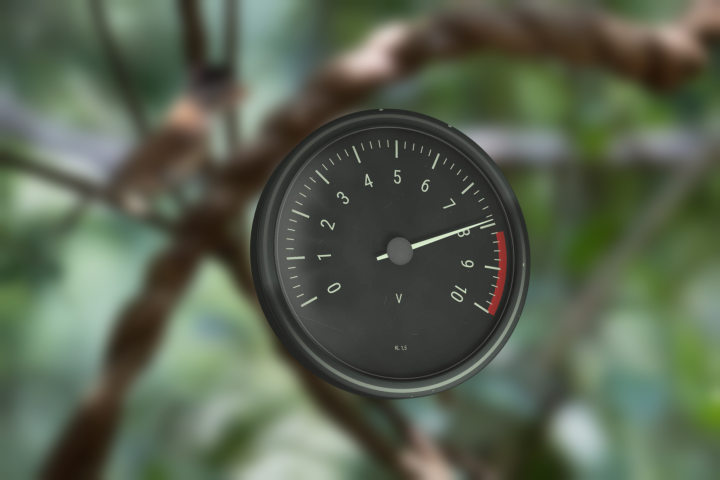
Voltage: 7.9 V
